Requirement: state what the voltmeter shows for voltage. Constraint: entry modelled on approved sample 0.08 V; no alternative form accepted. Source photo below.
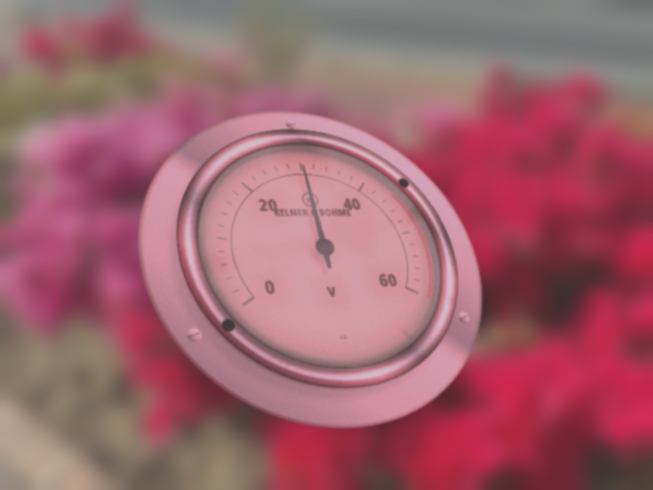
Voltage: 30 V
